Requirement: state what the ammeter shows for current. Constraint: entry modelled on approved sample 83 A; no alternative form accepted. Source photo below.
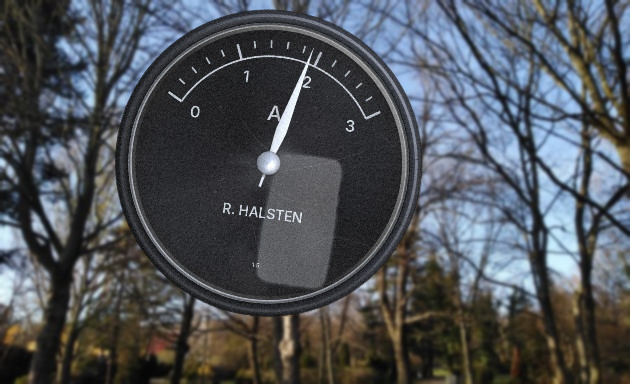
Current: 1.9 A
